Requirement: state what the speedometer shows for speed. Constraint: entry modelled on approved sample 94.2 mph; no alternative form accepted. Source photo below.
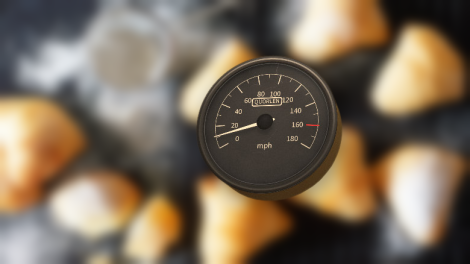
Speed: 10 mph
